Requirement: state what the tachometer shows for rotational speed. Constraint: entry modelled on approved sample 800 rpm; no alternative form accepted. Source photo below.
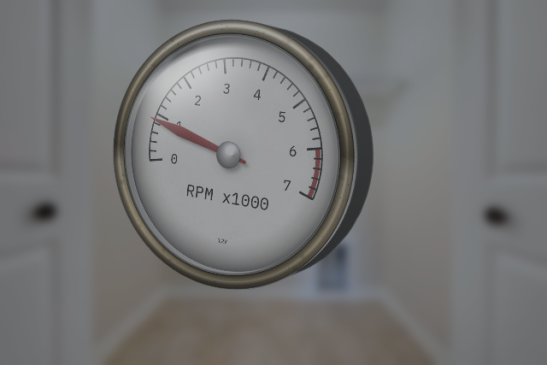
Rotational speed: 900 rpm
